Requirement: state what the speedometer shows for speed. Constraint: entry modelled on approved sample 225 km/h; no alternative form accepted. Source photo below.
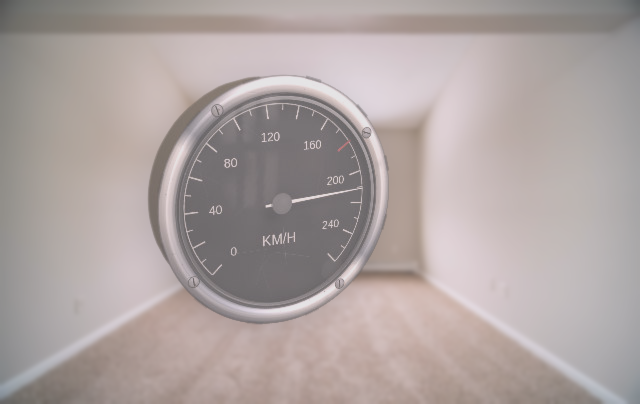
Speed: 210 km/h
